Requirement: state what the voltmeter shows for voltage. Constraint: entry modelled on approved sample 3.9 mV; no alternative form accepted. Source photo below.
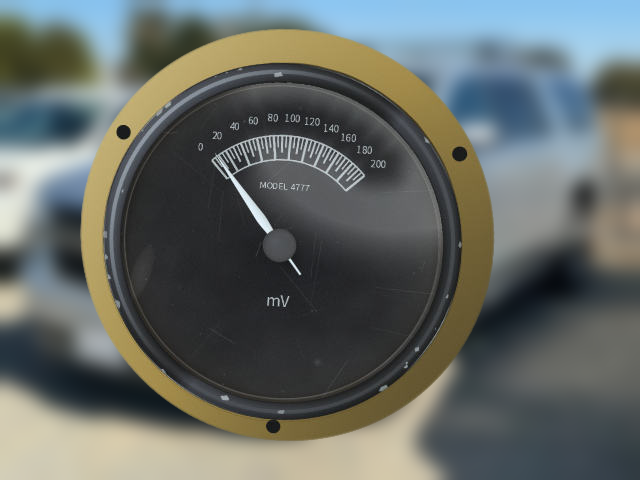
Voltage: 10 mV
